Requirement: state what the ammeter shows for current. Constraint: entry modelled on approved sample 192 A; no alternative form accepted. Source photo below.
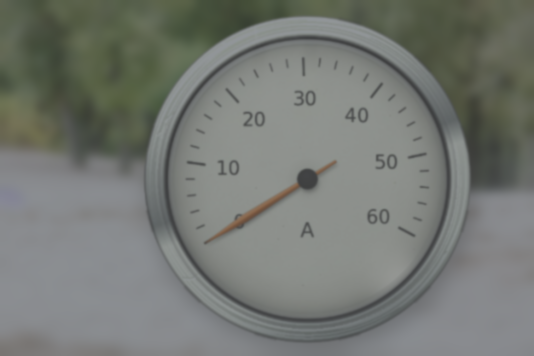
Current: 0 A
